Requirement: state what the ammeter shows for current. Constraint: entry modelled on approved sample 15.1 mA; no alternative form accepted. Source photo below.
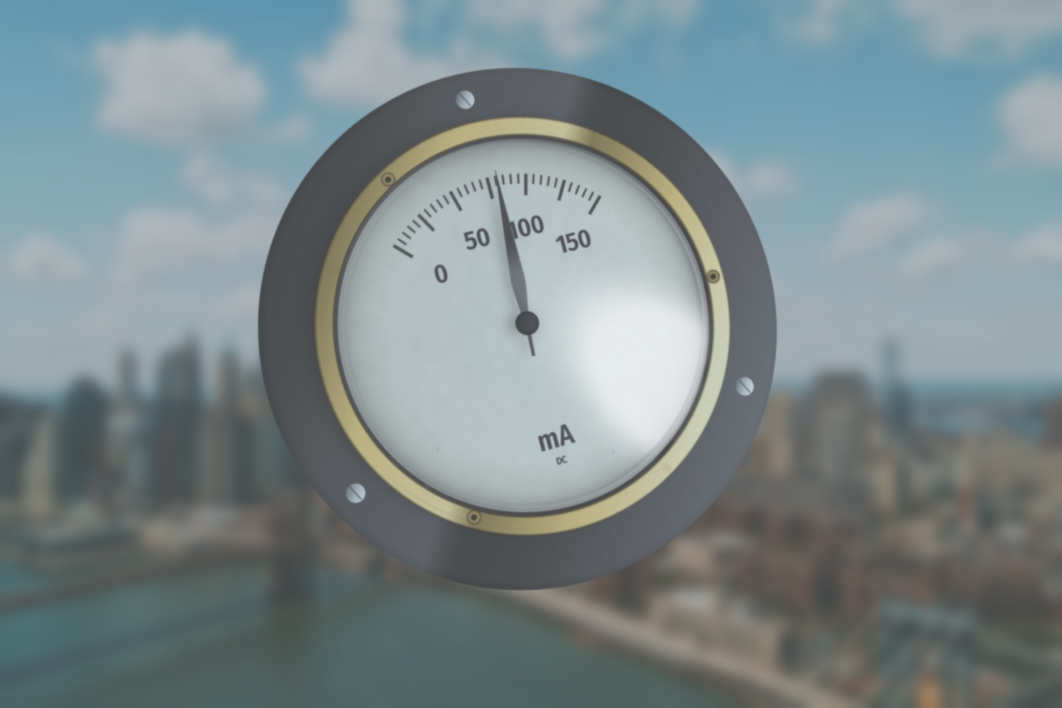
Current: 80 mA
